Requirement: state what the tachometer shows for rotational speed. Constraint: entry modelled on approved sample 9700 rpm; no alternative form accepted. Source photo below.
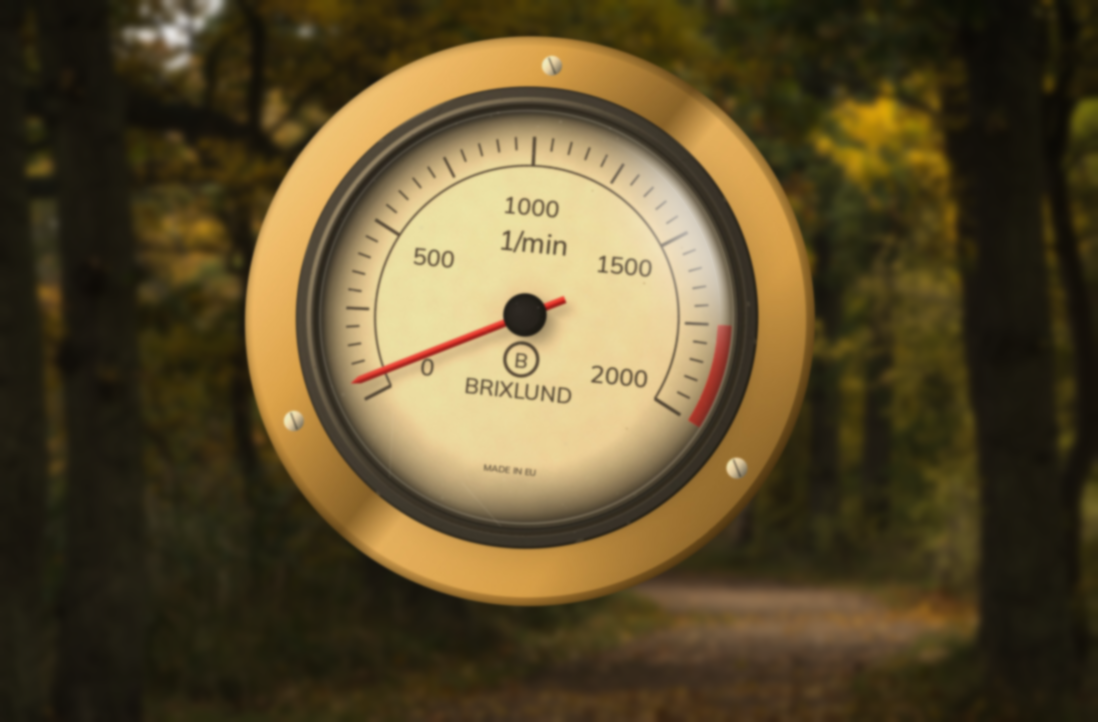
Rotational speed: 50 rpm
